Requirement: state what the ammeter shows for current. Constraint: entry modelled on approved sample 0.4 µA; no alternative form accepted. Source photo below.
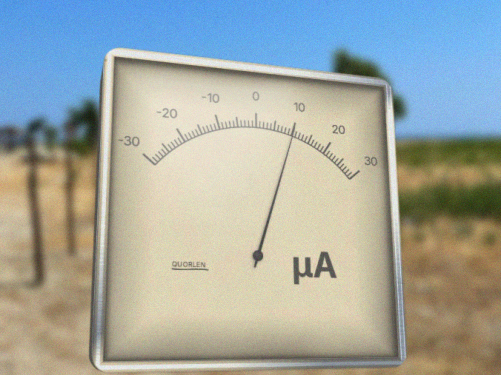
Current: 10 µA
